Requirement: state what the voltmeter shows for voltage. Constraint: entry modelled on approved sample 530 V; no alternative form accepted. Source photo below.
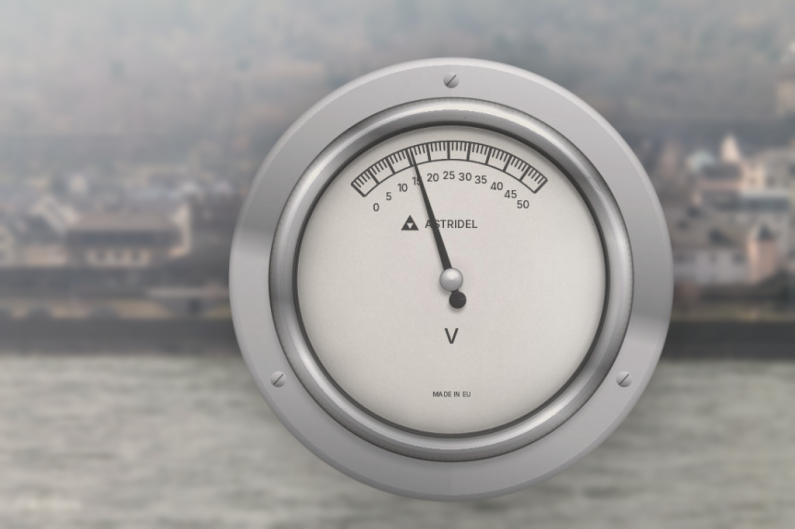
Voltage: 16 V
